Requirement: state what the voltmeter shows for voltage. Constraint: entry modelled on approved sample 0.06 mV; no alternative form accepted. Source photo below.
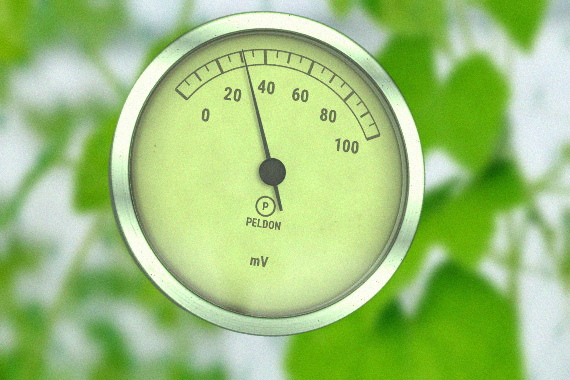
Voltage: 30 mV
